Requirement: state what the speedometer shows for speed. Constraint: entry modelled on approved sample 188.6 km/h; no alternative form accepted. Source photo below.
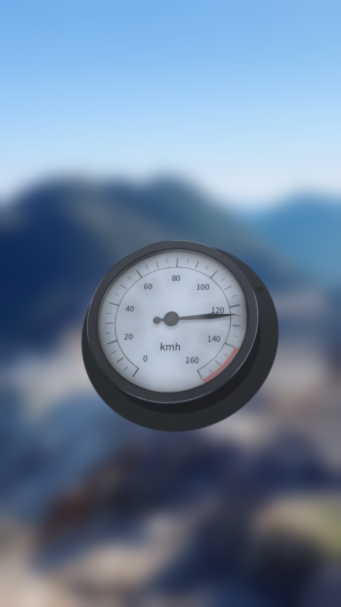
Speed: 125 km/h
